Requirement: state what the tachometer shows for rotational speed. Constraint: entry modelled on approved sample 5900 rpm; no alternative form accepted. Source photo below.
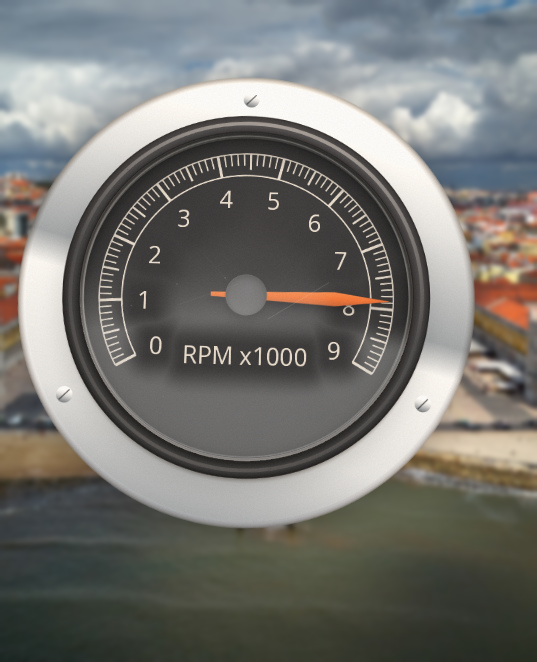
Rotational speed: 7900 rpm
